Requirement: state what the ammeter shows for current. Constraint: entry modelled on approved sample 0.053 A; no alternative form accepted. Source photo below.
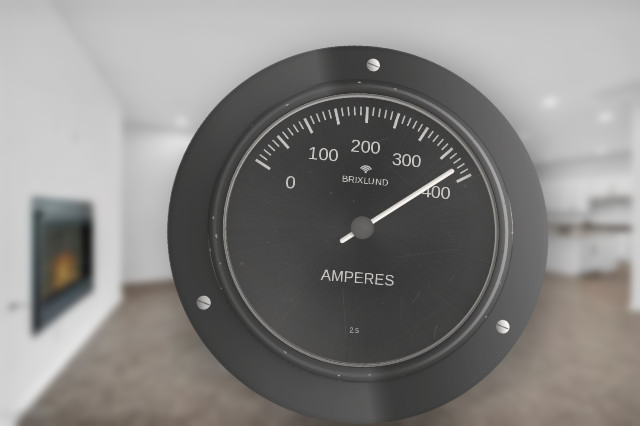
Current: 380 A
